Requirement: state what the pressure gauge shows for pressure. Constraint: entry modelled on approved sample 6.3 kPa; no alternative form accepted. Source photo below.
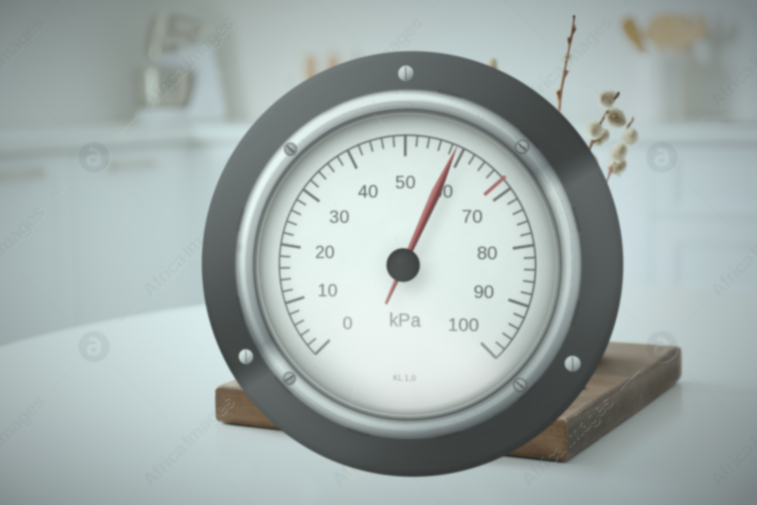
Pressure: 59 kPa
